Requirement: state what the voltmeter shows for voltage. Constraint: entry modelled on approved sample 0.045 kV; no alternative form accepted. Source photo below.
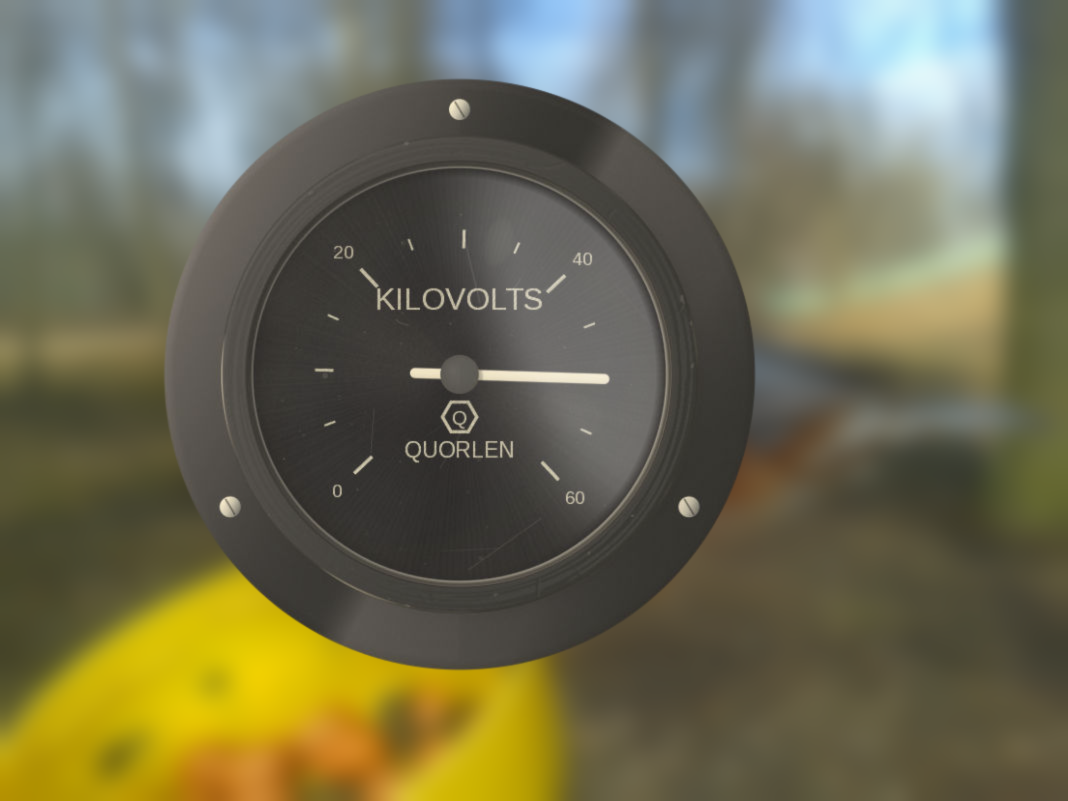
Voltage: 50 kV
